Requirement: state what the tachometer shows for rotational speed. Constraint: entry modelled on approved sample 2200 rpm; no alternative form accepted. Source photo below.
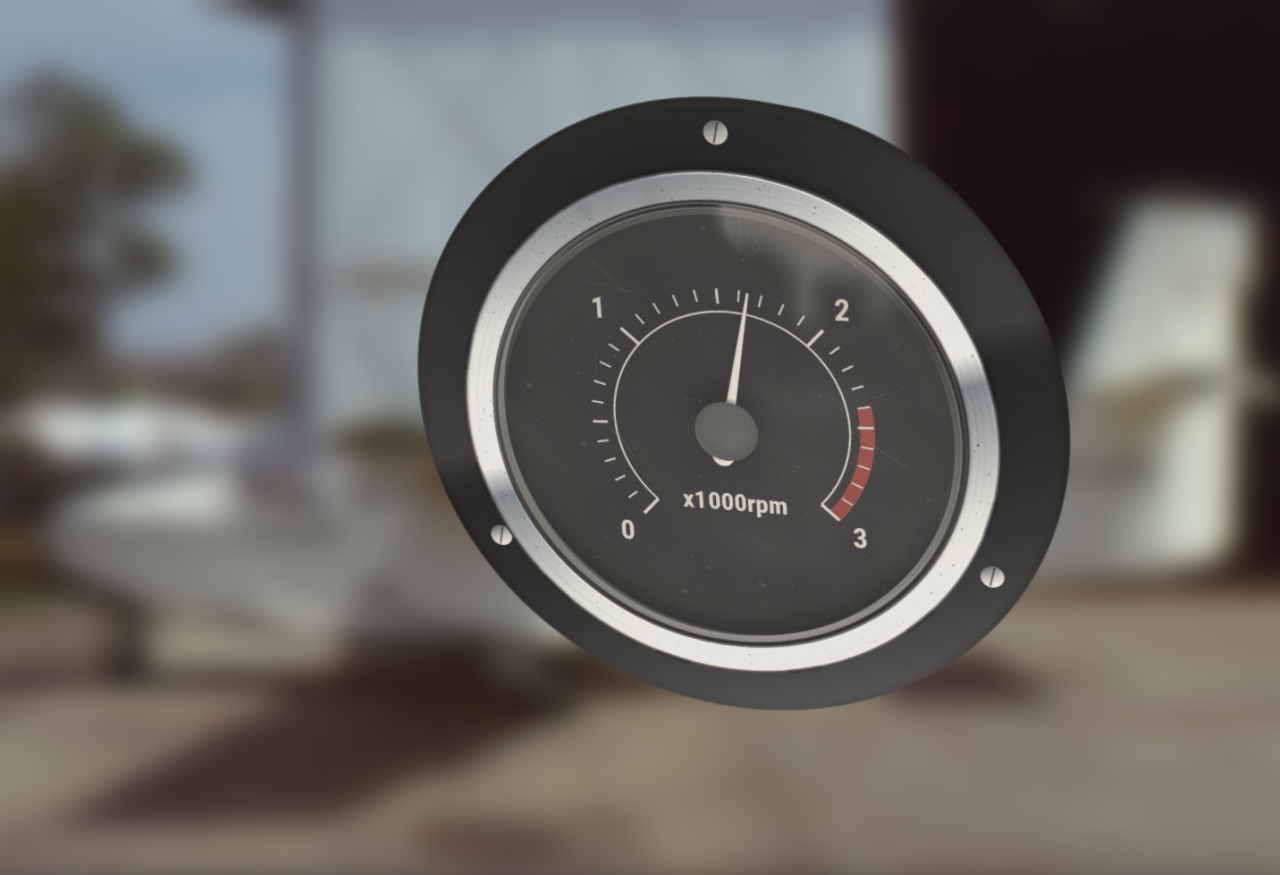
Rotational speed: 1650 rpm
